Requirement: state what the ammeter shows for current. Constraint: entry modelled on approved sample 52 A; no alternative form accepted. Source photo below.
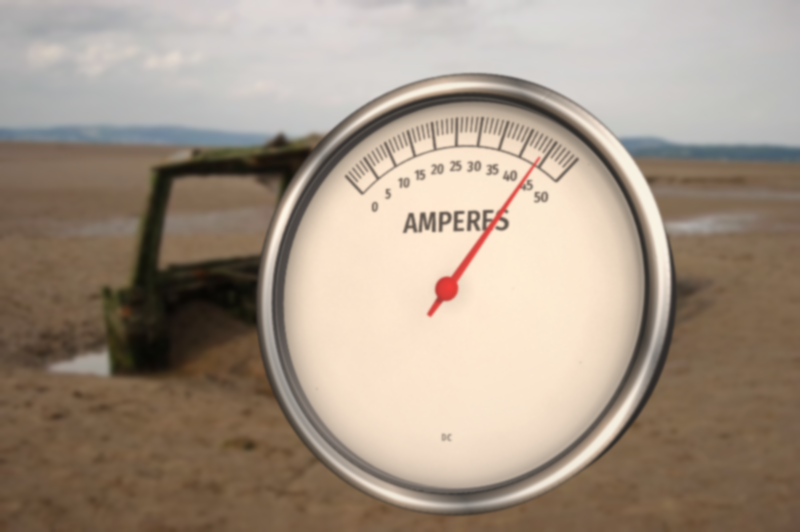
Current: 45 A
